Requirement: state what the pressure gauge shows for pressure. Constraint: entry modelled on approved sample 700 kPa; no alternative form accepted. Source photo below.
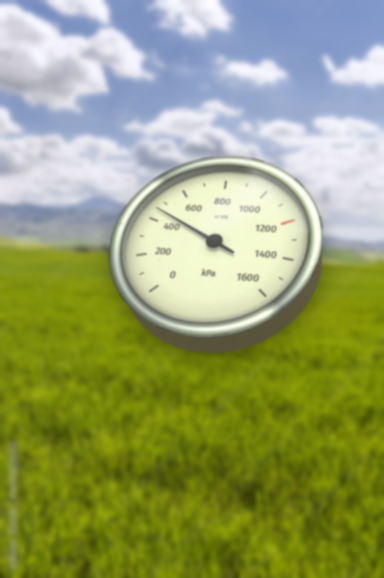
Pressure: 450 kPa
